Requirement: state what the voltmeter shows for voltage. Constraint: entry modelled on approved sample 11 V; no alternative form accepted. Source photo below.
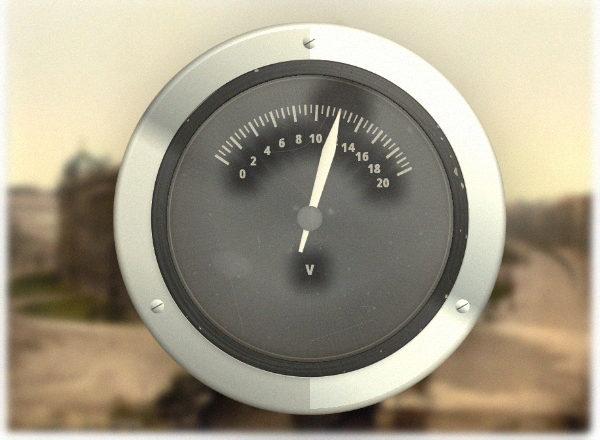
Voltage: 12 V
